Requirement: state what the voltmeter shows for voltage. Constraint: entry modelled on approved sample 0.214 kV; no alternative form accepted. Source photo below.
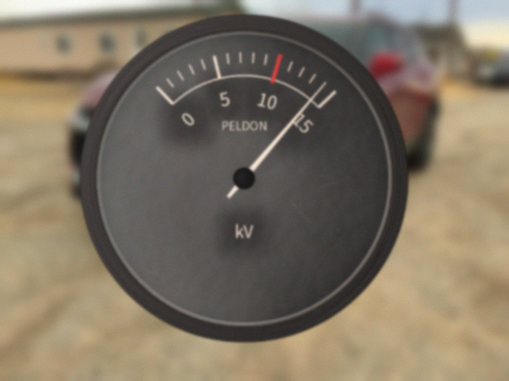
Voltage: 14 kV
